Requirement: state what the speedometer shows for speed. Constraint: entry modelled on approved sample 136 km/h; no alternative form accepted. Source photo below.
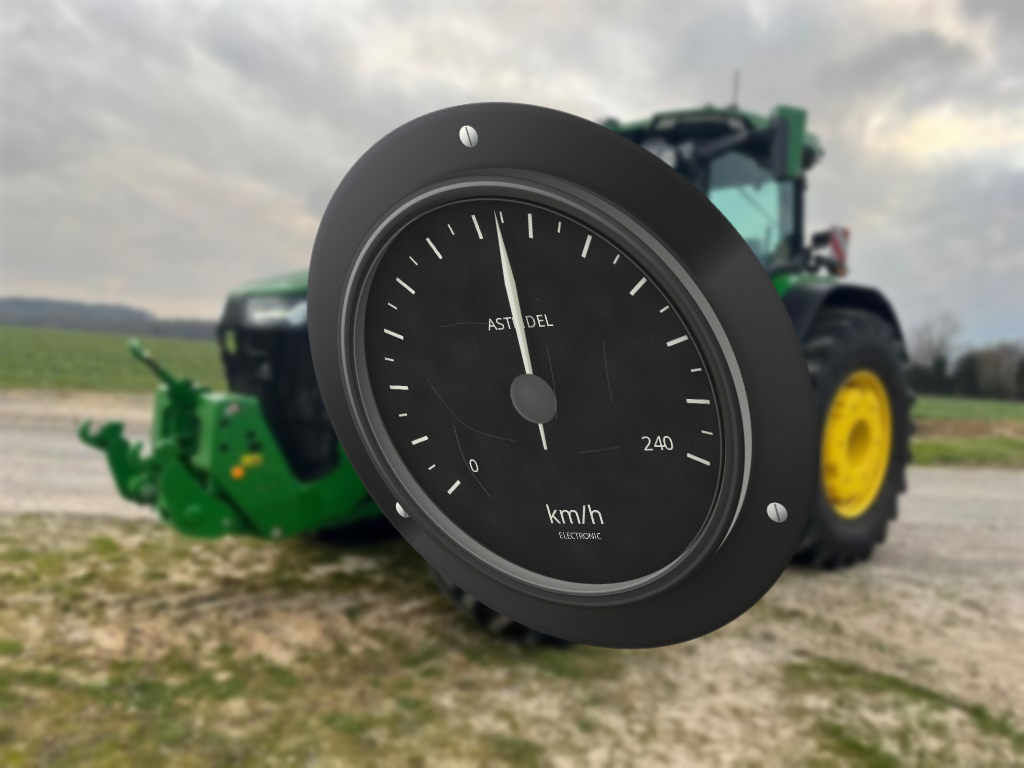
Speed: 130 km/h
